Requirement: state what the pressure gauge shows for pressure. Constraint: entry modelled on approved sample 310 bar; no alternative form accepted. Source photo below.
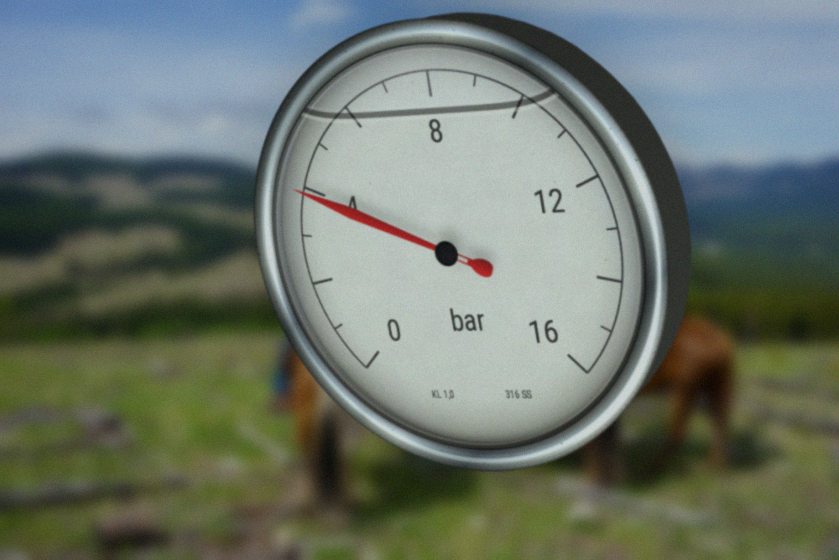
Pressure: 4 bar
